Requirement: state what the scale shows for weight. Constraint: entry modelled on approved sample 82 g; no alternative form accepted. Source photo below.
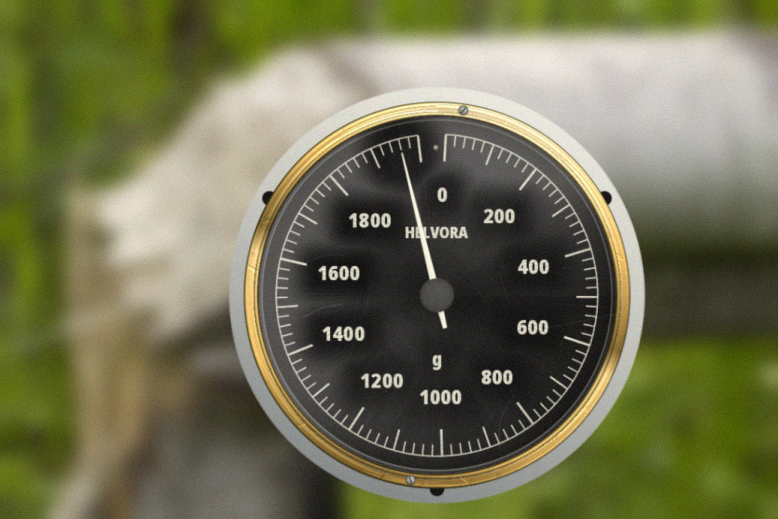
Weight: 1960 g
